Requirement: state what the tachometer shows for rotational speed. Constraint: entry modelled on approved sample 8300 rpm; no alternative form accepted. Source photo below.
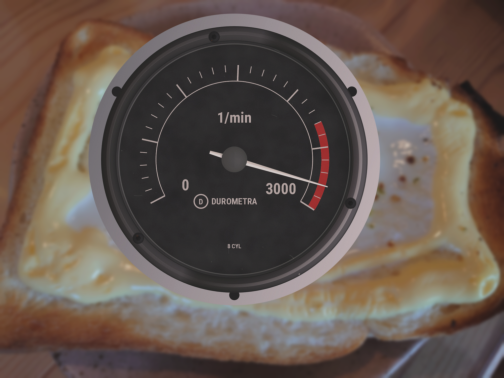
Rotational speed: 2800 rpm
